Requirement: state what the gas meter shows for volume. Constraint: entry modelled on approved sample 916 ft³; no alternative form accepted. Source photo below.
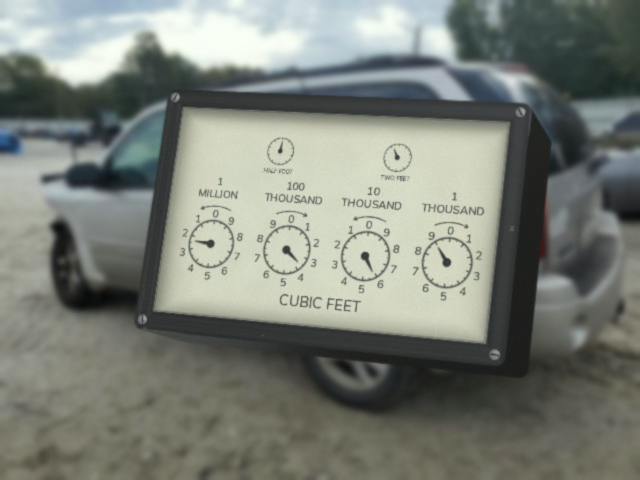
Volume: 235900 ft³
